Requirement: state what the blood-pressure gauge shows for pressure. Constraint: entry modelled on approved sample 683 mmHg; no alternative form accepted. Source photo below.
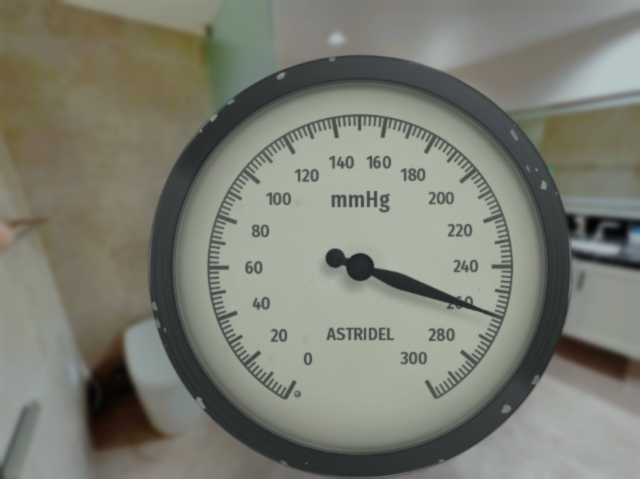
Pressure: 260 mmHg
